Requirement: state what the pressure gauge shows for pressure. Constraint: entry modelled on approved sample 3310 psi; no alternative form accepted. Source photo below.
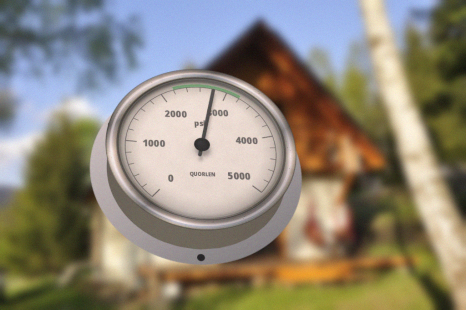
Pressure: 2800 psi
